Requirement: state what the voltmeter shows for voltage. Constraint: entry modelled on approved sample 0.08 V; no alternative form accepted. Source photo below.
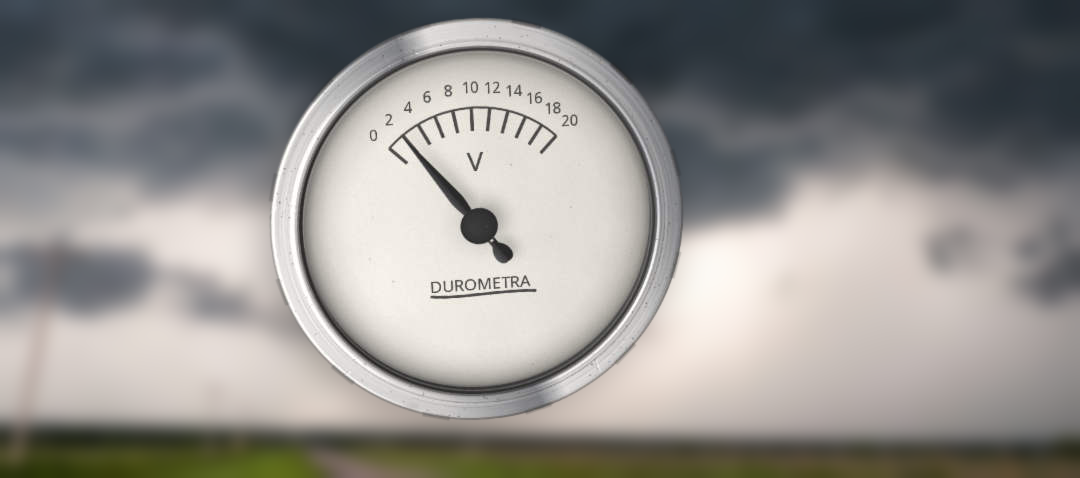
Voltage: 2 V
